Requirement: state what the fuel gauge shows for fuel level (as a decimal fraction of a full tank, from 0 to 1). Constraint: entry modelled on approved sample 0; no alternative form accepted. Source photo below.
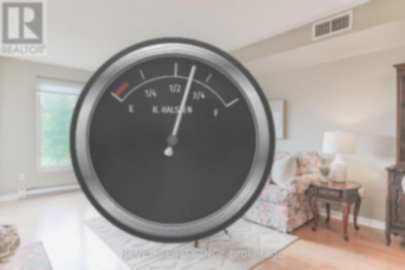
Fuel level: 0.625
